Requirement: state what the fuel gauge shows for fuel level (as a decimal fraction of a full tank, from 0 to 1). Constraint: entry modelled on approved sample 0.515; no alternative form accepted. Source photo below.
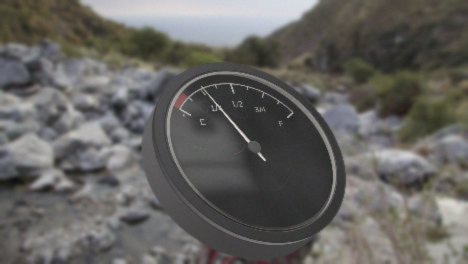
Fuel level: 0.25
